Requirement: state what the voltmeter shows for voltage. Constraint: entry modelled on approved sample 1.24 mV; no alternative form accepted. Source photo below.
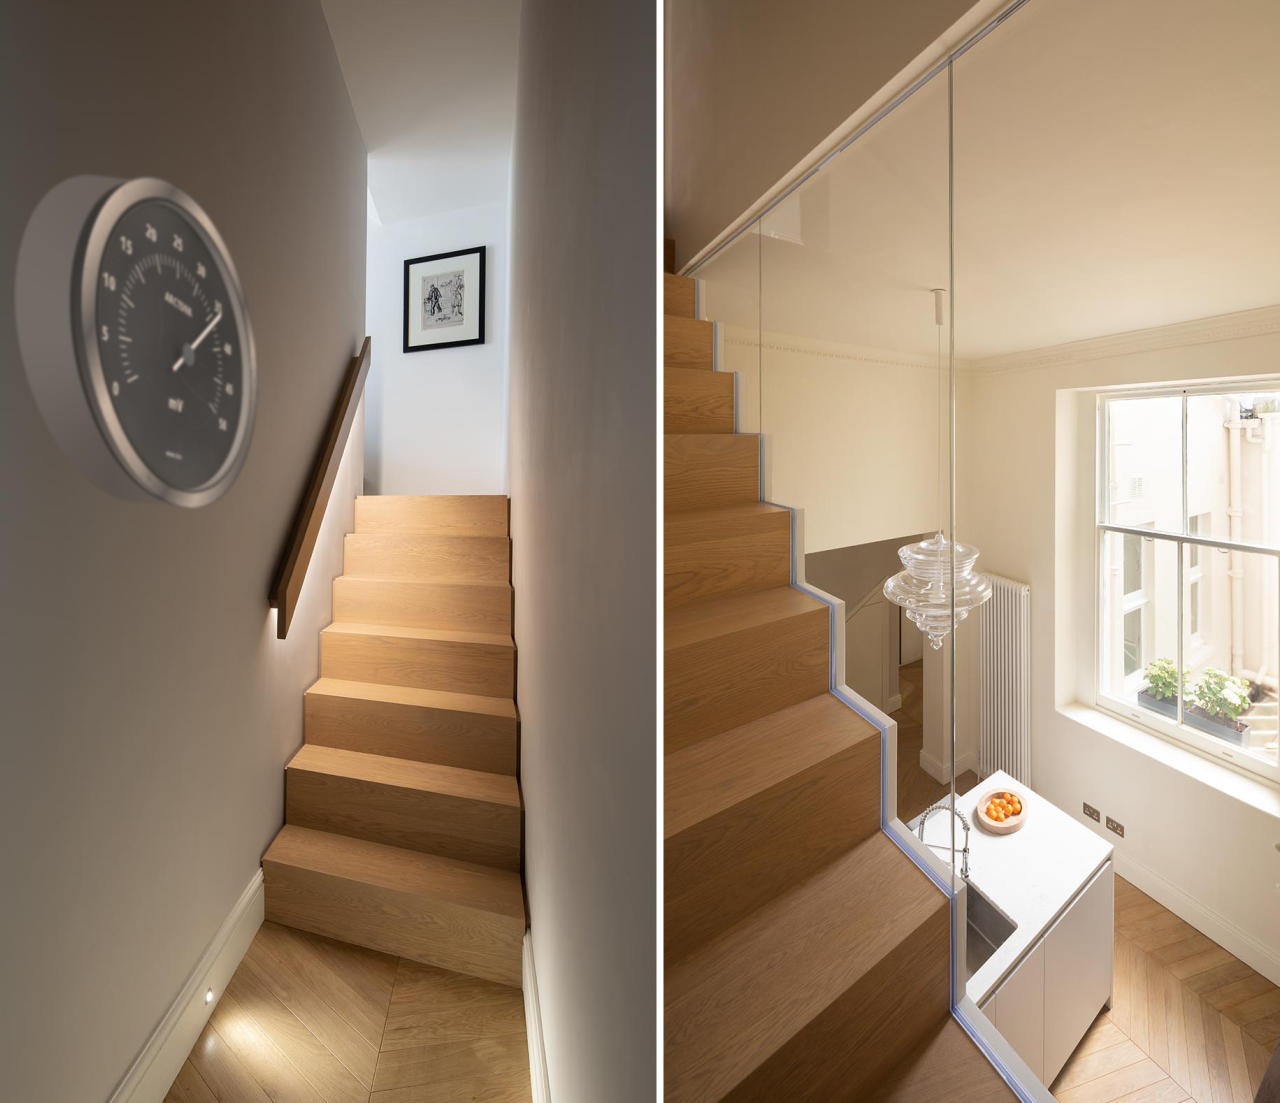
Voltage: 35 mV
